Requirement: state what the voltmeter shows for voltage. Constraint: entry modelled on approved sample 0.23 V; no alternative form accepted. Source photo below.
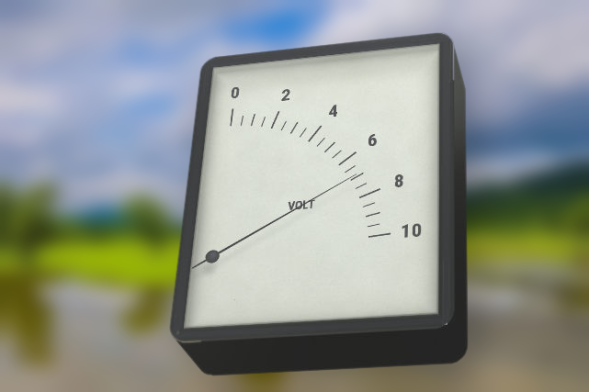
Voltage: 7 V
